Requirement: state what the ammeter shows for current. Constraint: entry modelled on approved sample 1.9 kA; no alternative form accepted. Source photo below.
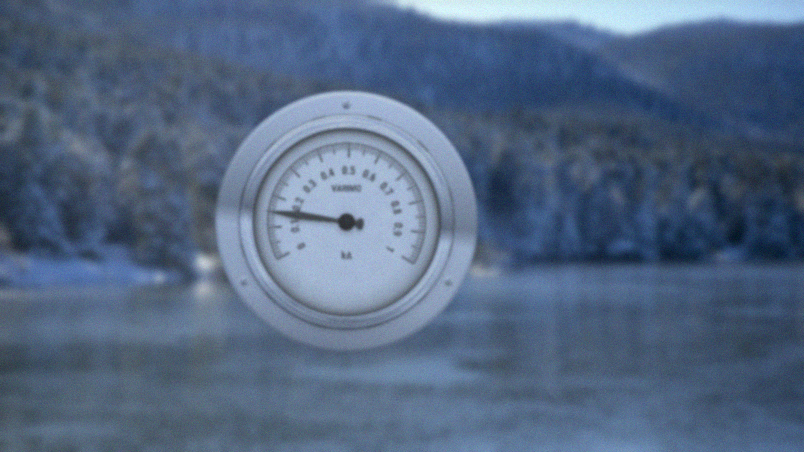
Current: 0.15 kA
